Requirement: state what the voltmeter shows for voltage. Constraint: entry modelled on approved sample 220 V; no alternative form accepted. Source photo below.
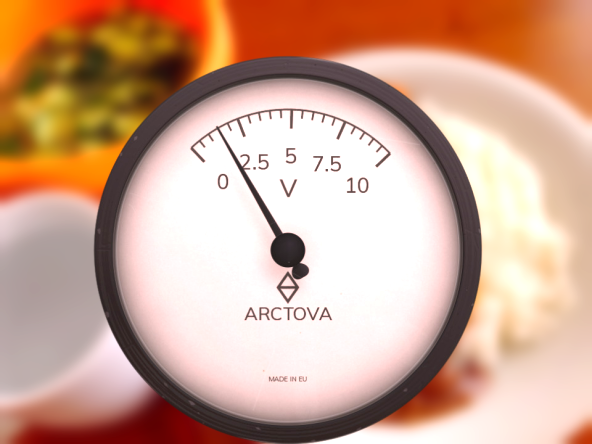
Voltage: 1.5 V
